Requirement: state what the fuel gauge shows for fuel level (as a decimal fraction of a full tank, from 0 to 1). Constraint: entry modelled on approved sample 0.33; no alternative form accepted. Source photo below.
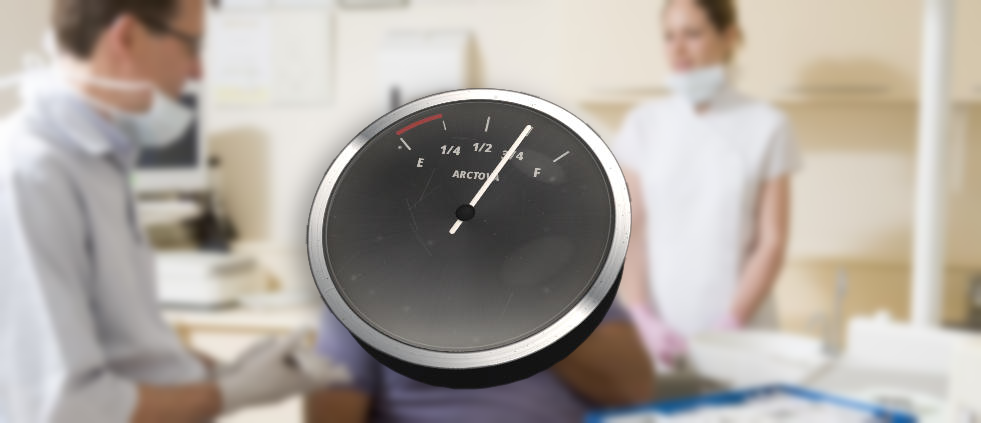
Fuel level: 0.75
